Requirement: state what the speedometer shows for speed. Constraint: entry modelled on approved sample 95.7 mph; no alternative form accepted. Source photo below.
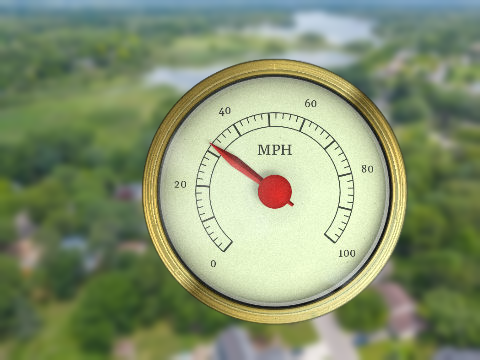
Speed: 32 mph
